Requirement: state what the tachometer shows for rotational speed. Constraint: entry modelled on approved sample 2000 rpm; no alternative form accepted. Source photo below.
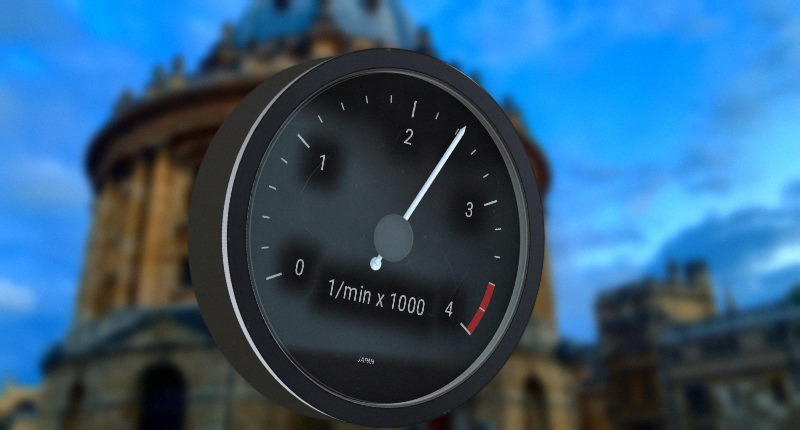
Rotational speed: 2400 rpm
